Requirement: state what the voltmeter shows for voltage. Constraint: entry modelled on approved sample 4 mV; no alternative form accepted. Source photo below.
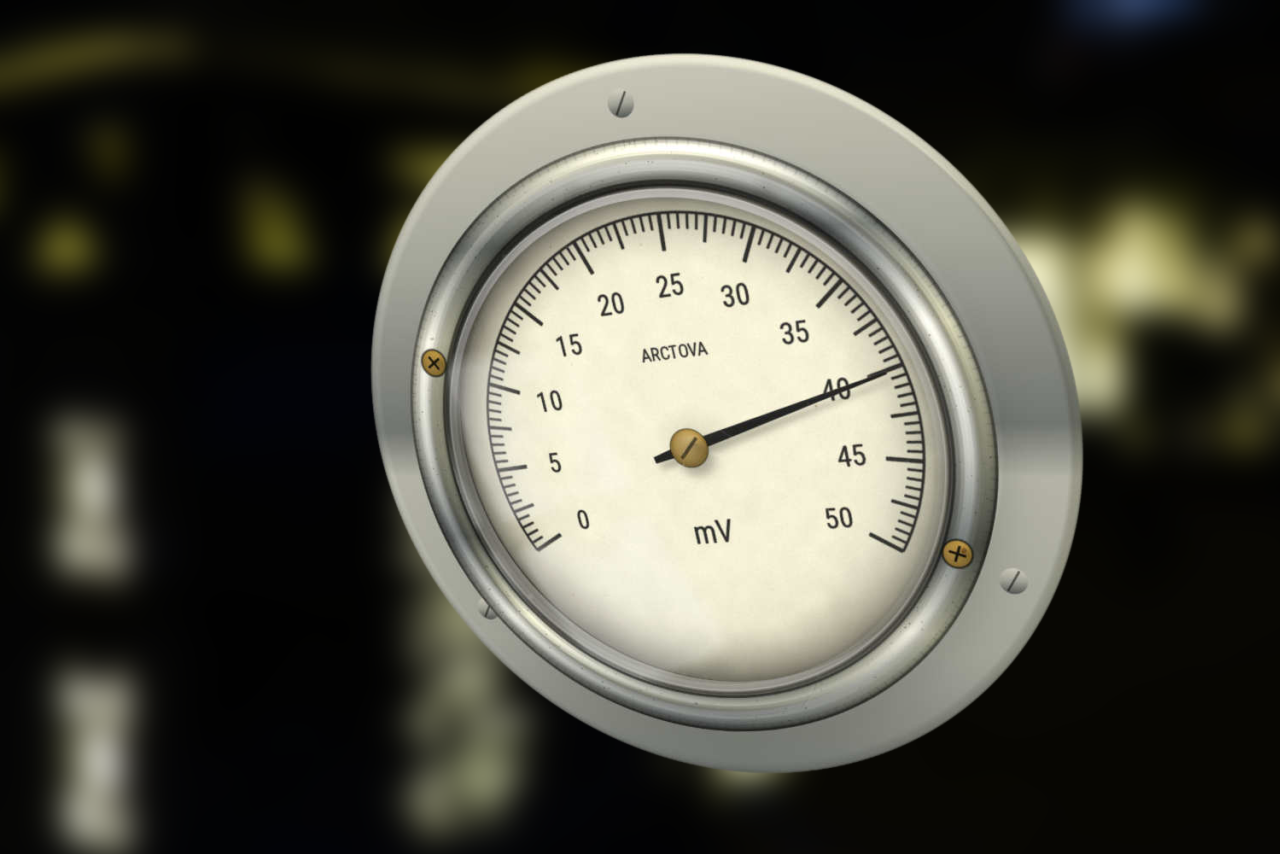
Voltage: 40 mV
